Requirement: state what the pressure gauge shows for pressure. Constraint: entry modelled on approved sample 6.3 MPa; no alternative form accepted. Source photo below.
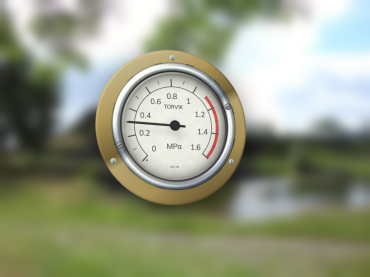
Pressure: 0.3 MPa
